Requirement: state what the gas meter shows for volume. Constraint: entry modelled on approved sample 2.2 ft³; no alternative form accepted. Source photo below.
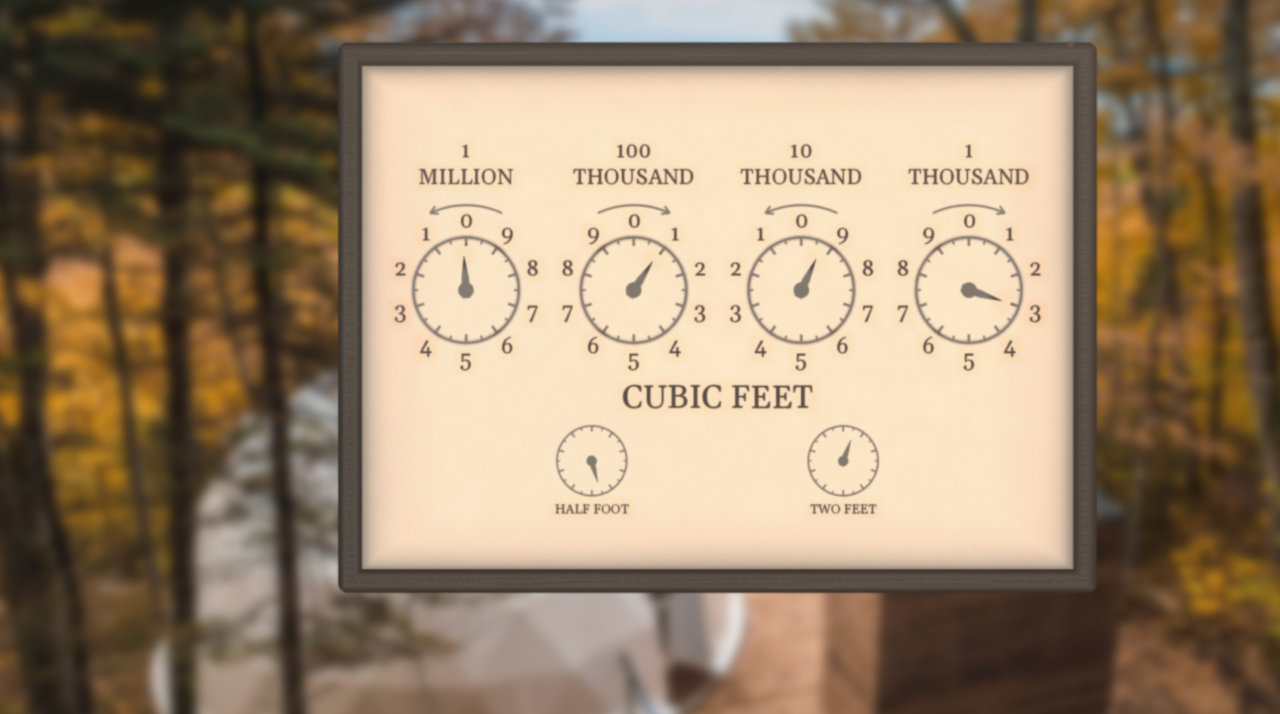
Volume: 9300 ft³
